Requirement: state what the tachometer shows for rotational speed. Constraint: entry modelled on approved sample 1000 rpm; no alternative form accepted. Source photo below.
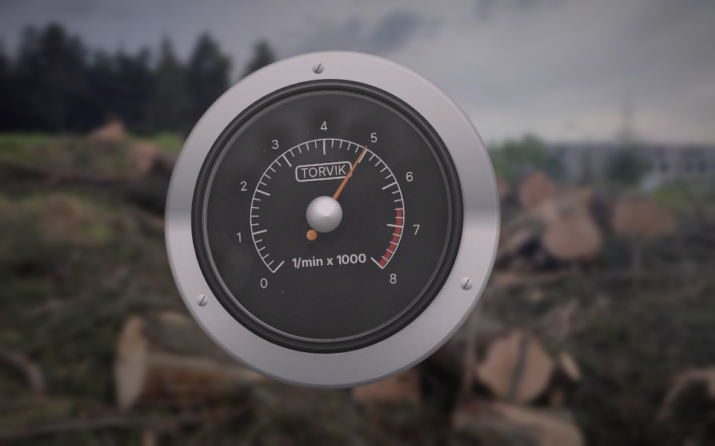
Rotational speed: 5000 rpm
